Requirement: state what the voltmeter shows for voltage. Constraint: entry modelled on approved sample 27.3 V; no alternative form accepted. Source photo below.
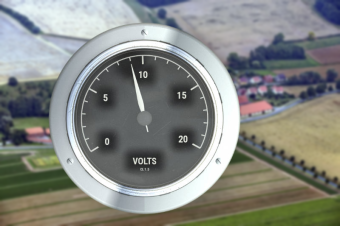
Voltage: 9 V
